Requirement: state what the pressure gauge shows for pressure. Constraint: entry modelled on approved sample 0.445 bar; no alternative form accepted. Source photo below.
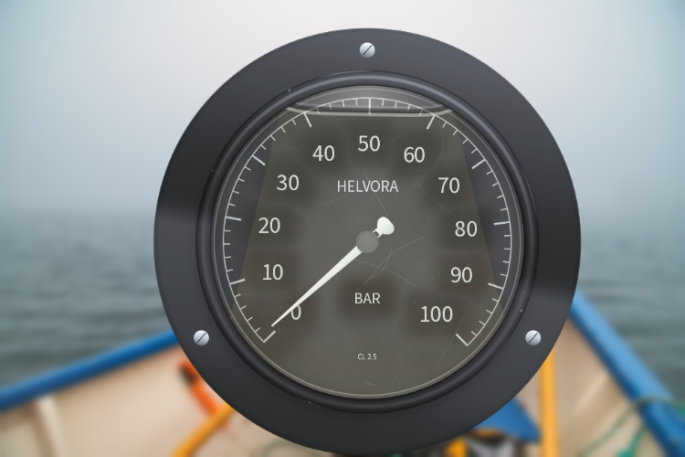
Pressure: 1 bar
